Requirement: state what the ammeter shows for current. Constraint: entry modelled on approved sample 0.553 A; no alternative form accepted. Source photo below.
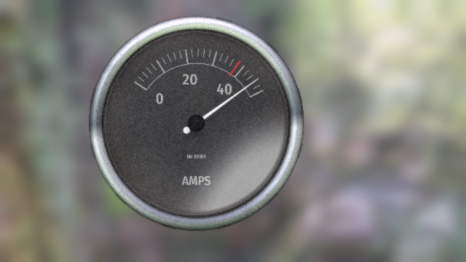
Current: 46 A
